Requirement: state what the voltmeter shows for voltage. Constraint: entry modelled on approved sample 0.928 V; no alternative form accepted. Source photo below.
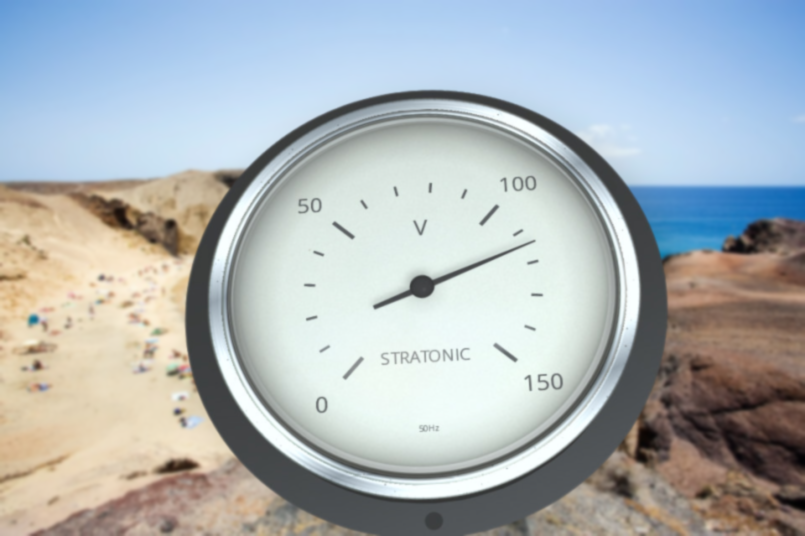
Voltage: 115 V
